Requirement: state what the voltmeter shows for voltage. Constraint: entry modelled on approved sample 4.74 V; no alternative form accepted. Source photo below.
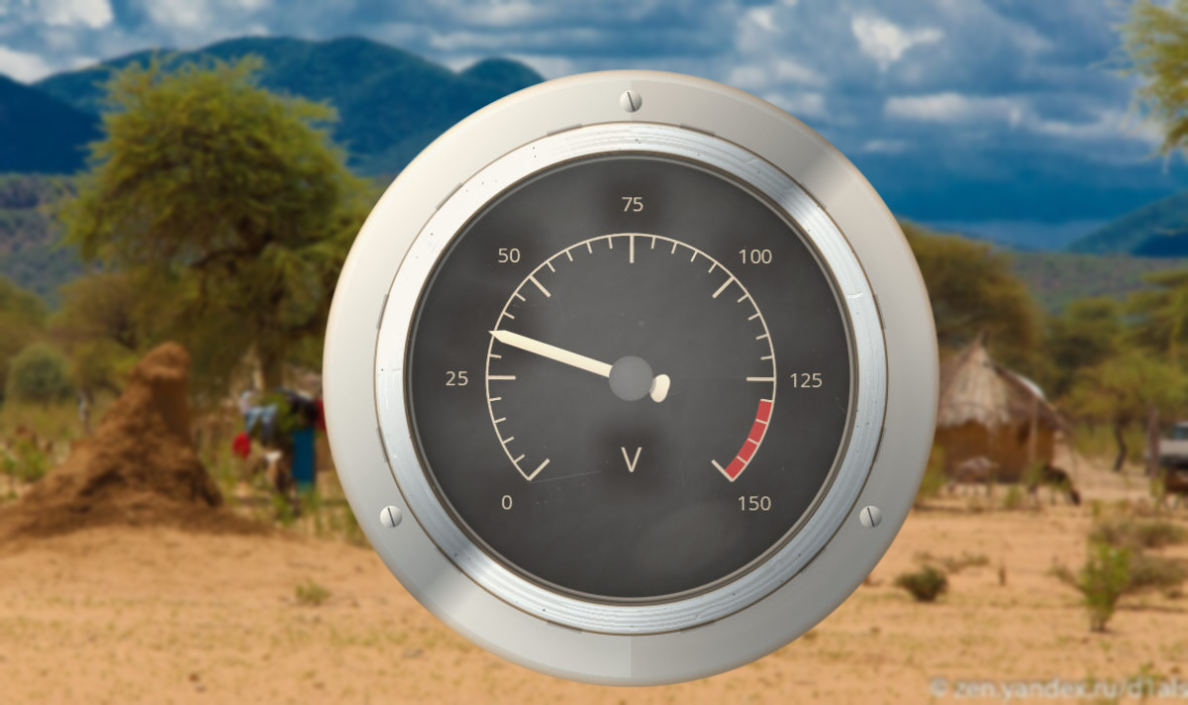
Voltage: 35 V
